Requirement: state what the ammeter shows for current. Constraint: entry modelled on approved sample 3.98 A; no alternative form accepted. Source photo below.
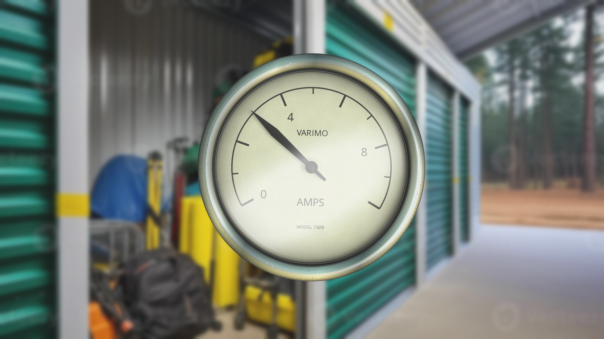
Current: 3 A
